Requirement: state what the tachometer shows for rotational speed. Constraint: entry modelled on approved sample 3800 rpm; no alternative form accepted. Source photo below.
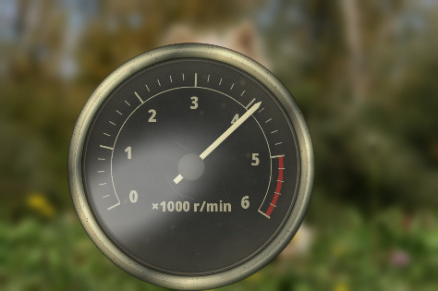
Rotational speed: 4100 rpm
